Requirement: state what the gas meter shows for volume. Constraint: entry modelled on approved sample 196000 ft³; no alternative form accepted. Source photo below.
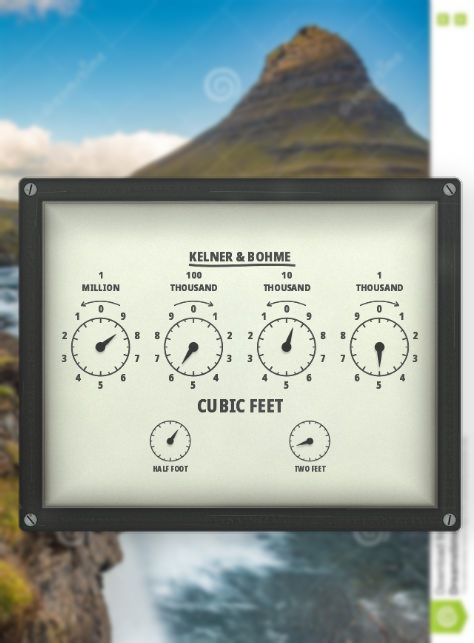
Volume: 859500 ft³
